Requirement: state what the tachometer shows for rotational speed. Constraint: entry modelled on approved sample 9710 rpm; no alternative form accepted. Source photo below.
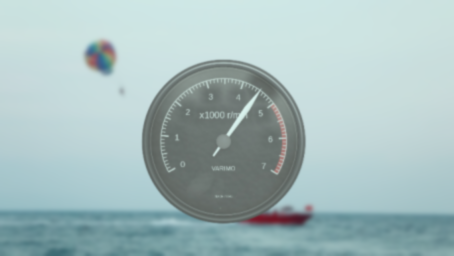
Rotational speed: 4500 rpm
